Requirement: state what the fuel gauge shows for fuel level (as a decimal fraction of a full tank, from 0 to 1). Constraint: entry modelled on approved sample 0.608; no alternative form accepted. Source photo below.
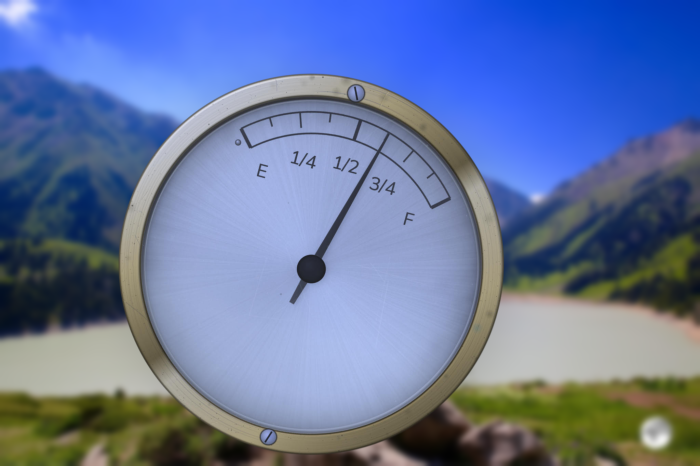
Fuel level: 0.625
